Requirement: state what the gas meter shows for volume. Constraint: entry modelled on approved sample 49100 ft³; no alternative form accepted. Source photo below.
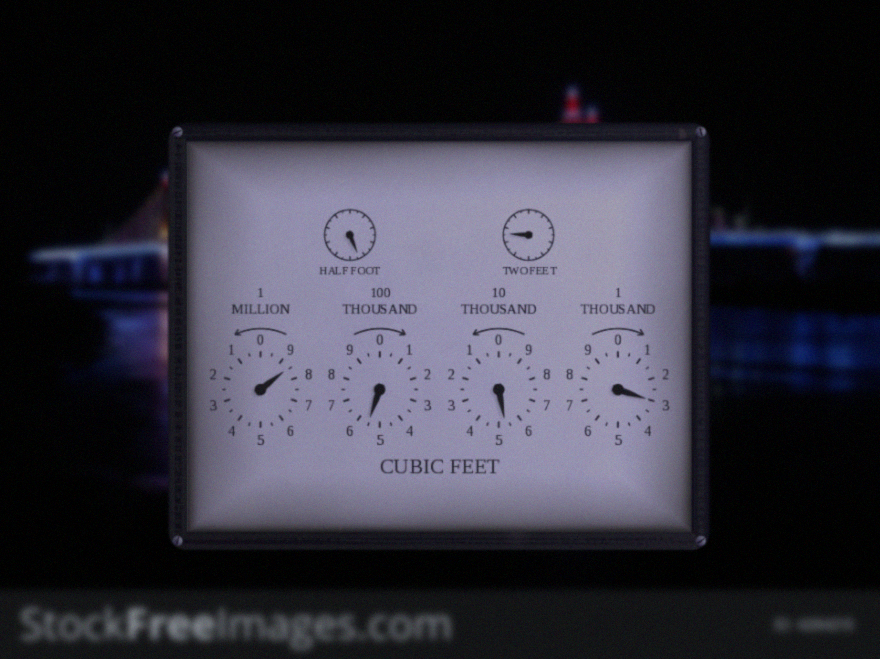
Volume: 855300 ft³
